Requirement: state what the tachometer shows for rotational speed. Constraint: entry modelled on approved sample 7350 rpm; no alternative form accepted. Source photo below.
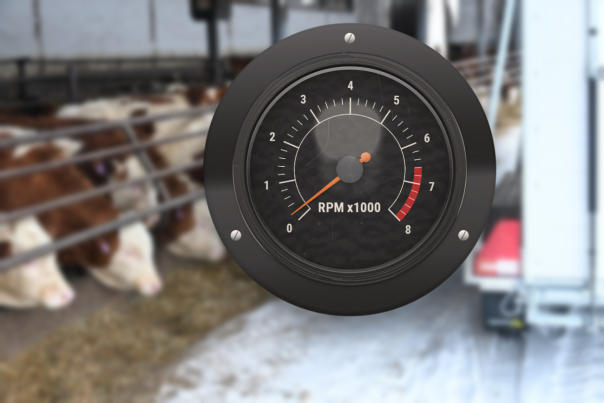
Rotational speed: 200 rpm
